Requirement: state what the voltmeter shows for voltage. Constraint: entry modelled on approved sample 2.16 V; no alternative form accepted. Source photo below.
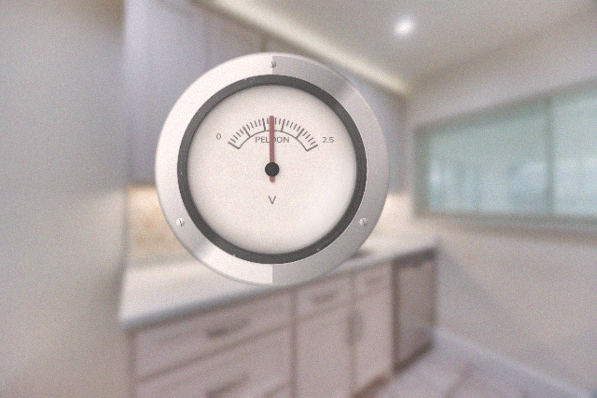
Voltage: 1.2 V
